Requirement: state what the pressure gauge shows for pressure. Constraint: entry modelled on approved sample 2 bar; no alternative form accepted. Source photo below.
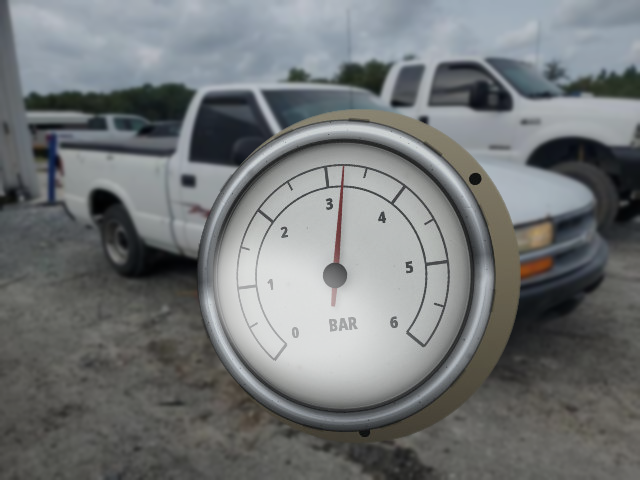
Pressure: 3.25 bar
